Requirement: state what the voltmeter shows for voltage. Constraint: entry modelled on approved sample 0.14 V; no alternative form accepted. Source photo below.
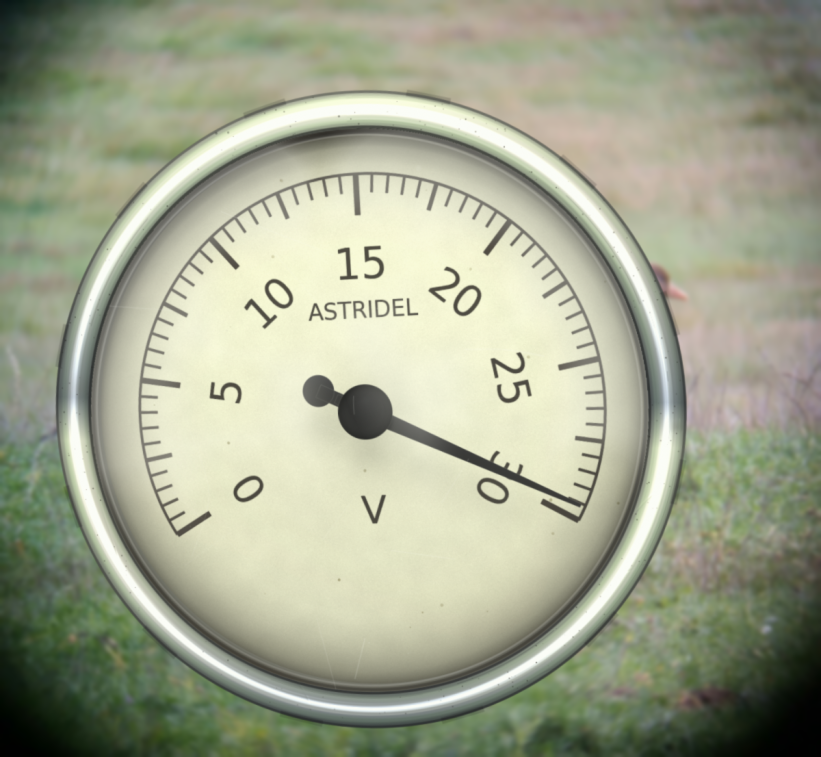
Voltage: 29.5 V
